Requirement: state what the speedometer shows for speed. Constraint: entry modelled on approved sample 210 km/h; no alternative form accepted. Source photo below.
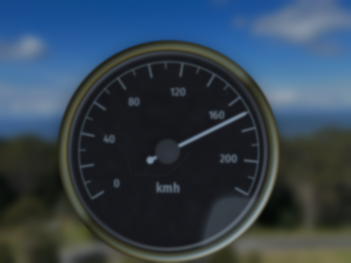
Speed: 170 km/h
